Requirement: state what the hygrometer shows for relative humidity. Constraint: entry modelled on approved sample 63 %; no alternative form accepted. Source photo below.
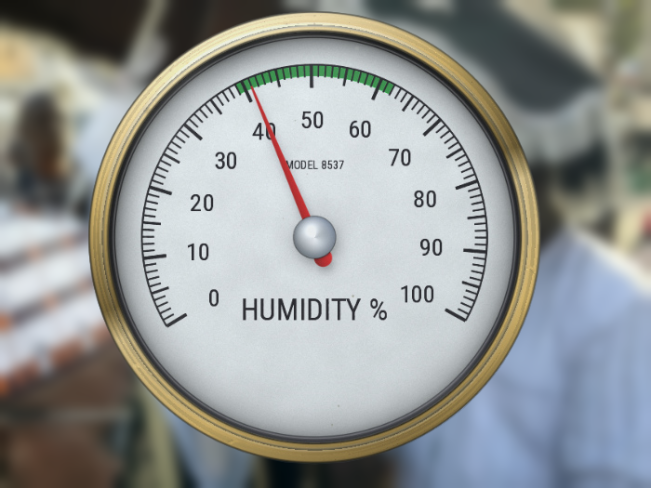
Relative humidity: 41 %
